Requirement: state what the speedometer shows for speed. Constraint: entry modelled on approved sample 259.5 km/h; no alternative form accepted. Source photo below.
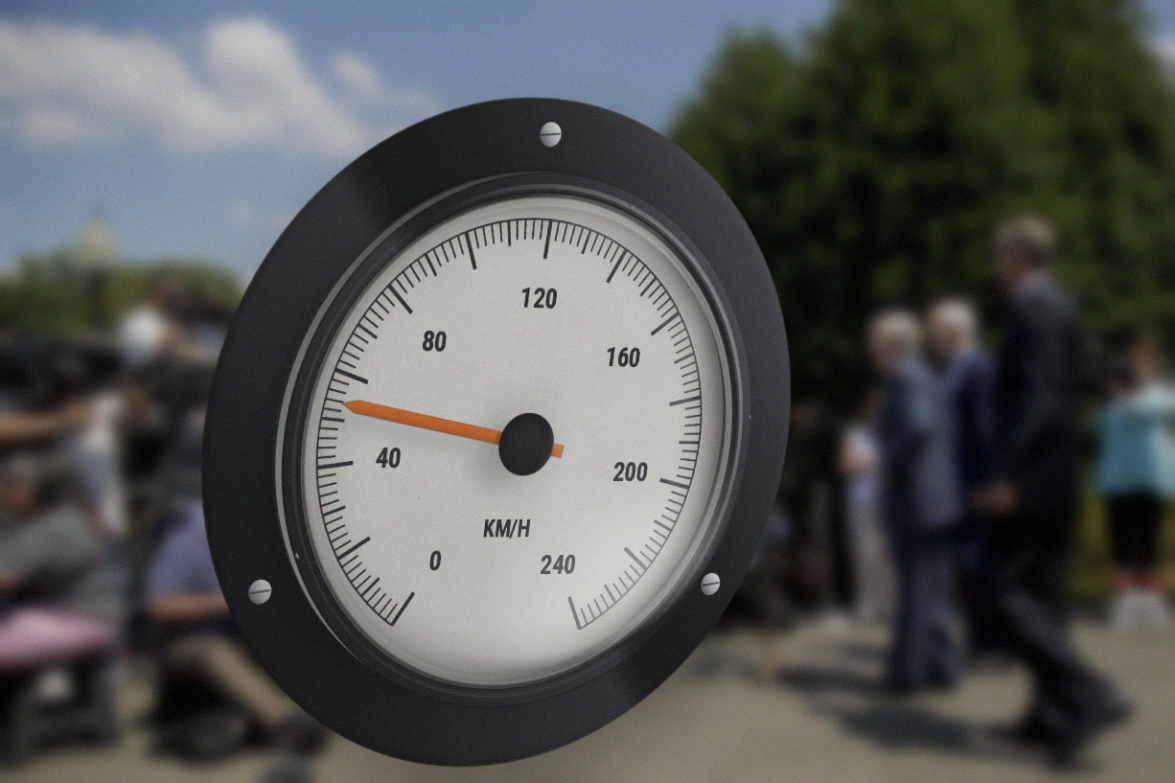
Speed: 54 km/h
